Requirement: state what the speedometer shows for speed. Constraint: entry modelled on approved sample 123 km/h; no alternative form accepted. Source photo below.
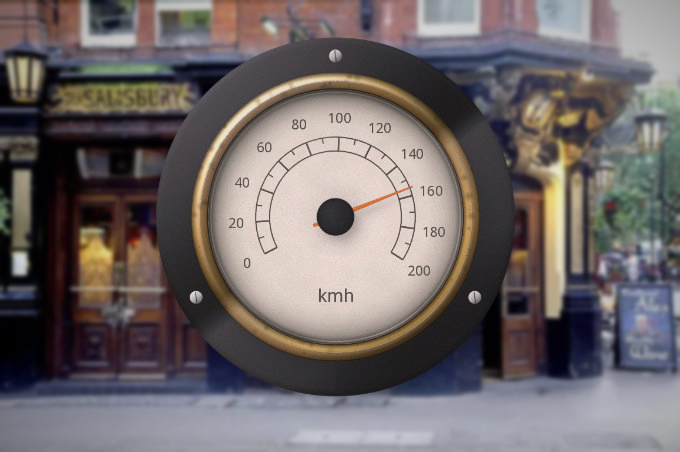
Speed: 155 km/h
